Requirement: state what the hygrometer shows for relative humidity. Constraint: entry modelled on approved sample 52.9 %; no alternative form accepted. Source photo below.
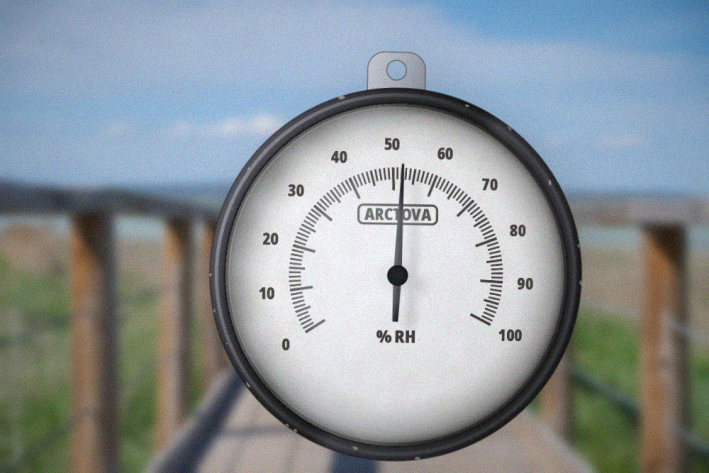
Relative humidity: 52 %
